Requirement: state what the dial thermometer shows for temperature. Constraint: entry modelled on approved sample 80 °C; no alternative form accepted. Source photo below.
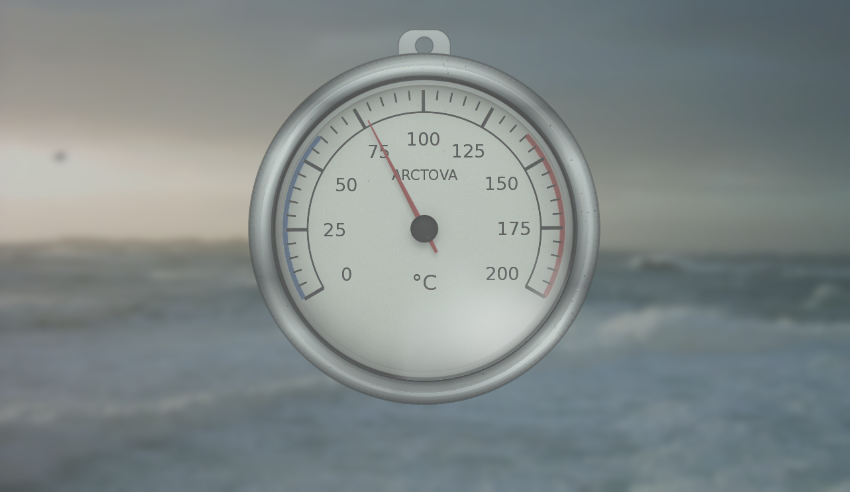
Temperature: 77.5 °C
